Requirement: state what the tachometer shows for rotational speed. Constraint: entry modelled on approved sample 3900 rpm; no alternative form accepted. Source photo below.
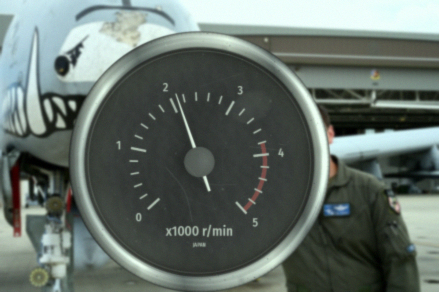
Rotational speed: 2100 rpm
